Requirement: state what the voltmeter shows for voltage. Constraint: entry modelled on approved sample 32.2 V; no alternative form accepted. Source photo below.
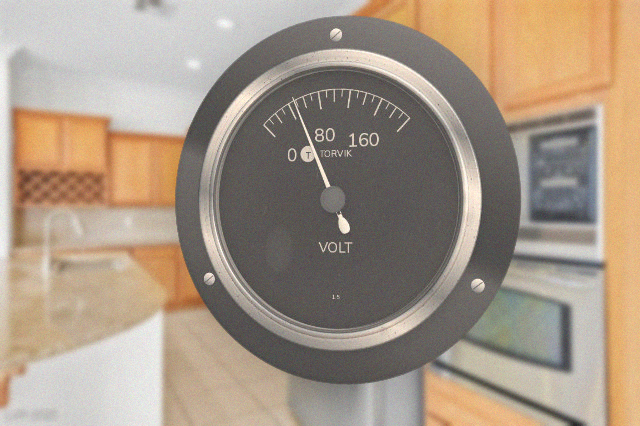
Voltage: 50 V
